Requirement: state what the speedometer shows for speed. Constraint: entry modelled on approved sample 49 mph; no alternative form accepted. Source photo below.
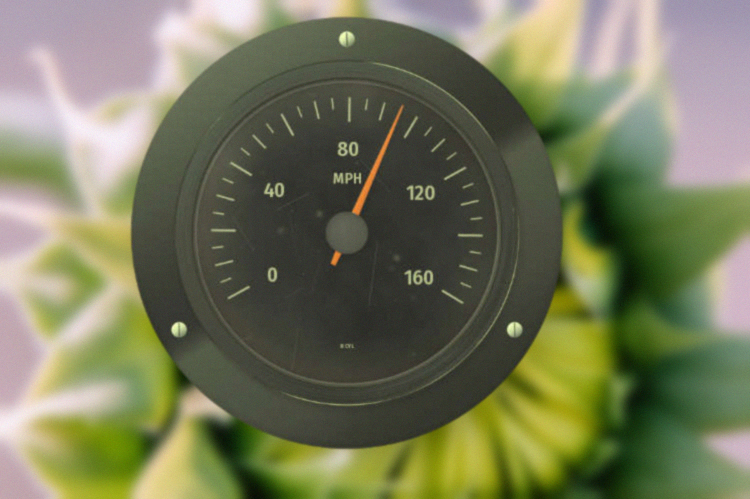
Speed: 95 mph
